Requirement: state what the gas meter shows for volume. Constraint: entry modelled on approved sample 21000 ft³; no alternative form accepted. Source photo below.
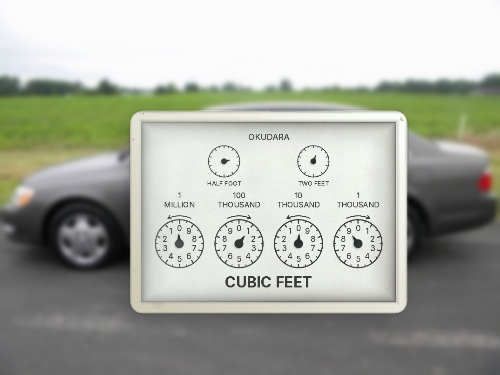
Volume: 9900 ft³
